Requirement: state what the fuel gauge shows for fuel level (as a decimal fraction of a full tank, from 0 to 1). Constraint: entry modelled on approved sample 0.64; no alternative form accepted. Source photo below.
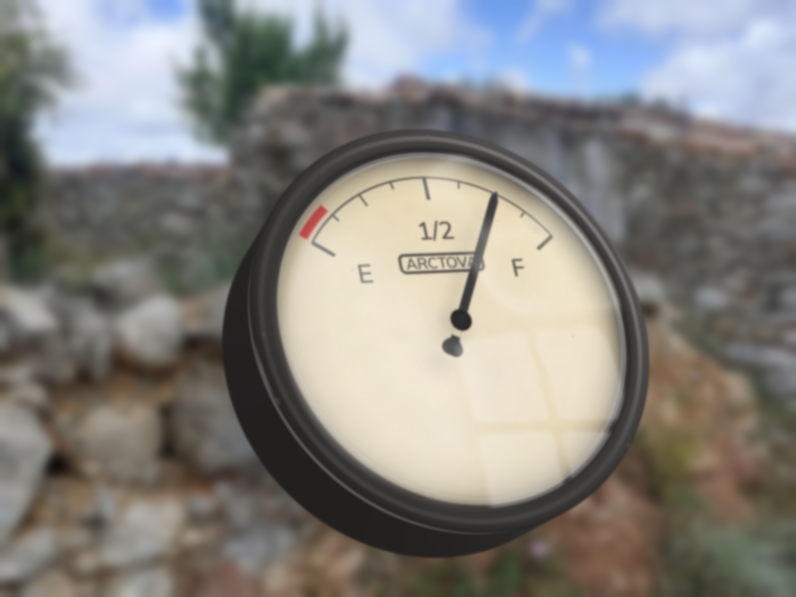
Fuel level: 0.75
